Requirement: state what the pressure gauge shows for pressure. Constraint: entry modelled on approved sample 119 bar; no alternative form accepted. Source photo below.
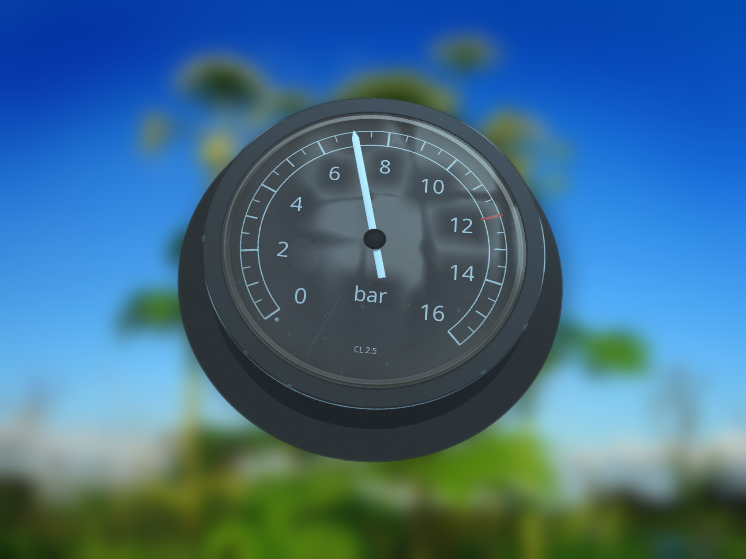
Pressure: 7 bar
